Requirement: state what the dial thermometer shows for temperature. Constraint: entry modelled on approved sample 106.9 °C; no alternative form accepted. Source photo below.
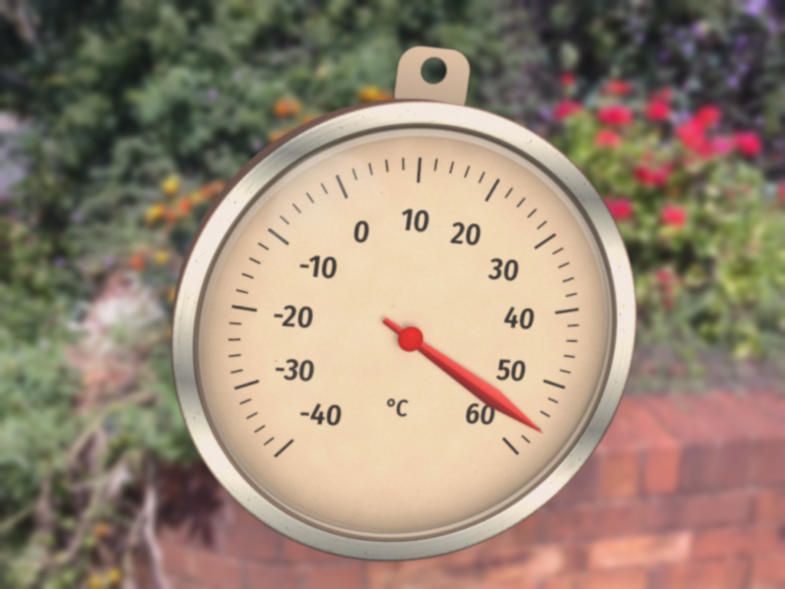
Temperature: 56 °C
